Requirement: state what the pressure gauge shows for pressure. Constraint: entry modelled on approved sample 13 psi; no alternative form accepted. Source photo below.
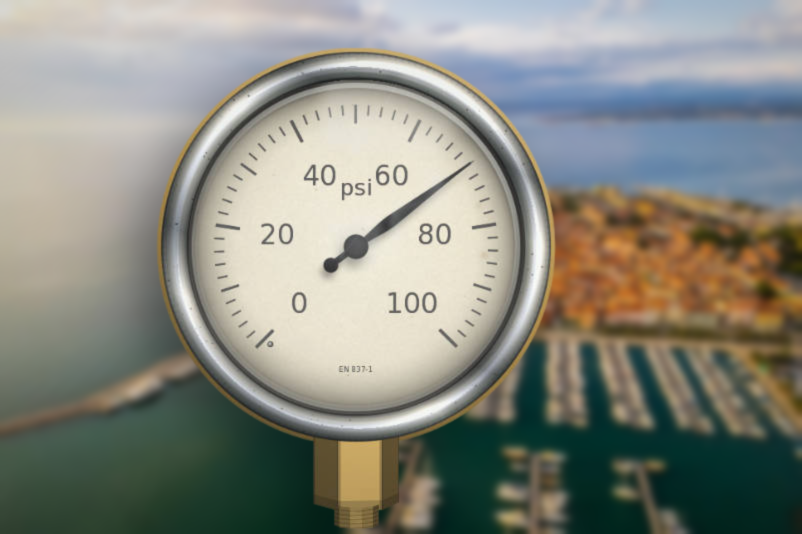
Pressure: 70 psi
